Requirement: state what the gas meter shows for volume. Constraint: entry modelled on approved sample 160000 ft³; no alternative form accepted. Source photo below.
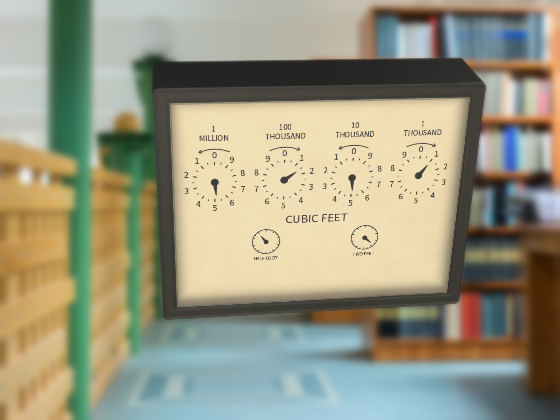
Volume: 515100 ft³
